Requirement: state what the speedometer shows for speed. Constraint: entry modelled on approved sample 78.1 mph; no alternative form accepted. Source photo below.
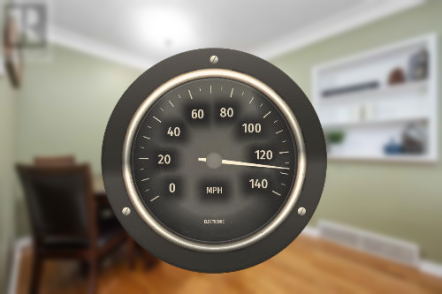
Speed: 127.5 mph
